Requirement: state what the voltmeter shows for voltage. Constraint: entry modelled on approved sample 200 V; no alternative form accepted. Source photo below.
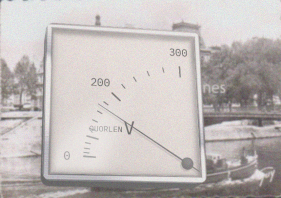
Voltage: 170 V
